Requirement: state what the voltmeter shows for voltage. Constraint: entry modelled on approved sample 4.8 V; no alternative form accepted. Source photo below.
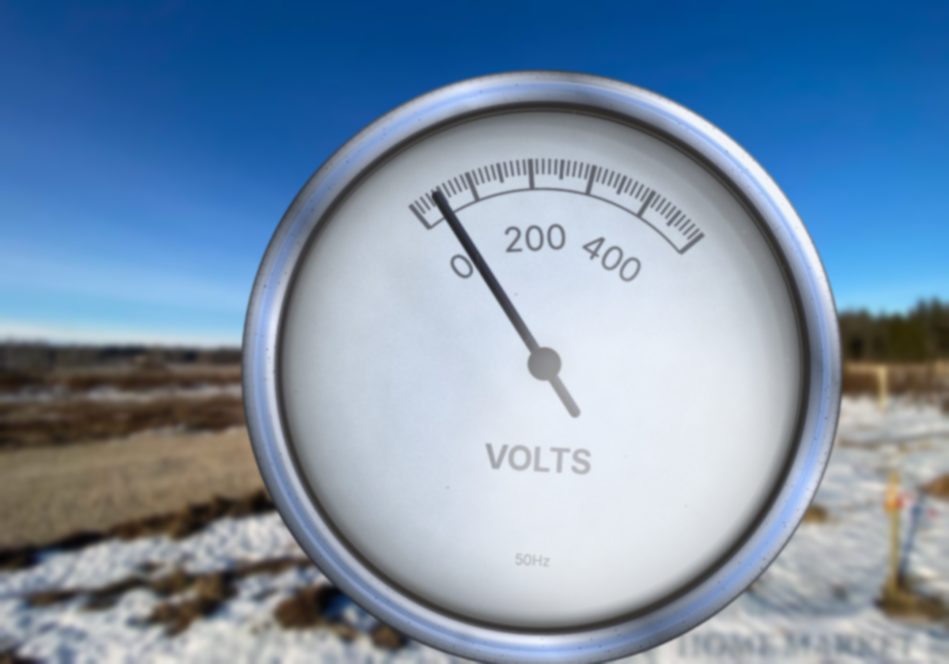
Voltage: 40 V
